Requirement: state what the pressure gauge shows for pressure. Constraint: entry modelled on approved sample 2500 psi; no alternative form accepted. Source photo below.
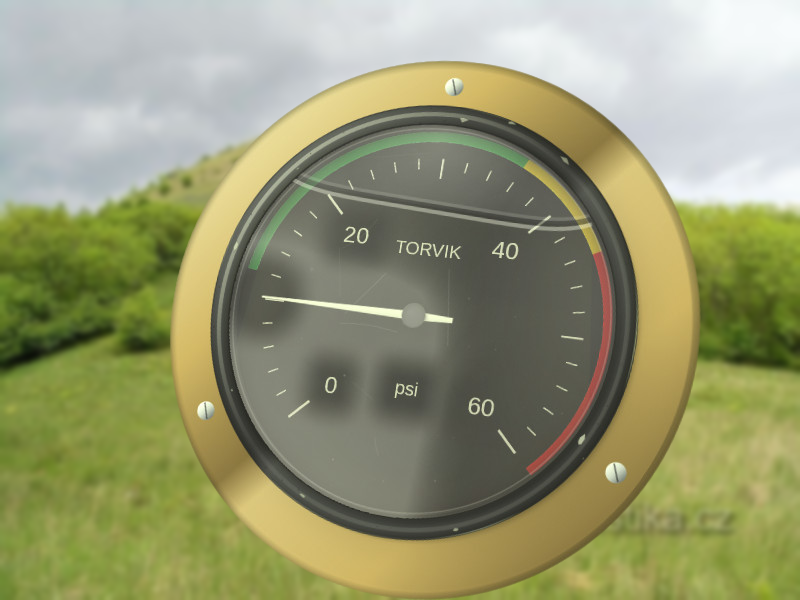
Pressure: 10 psi
